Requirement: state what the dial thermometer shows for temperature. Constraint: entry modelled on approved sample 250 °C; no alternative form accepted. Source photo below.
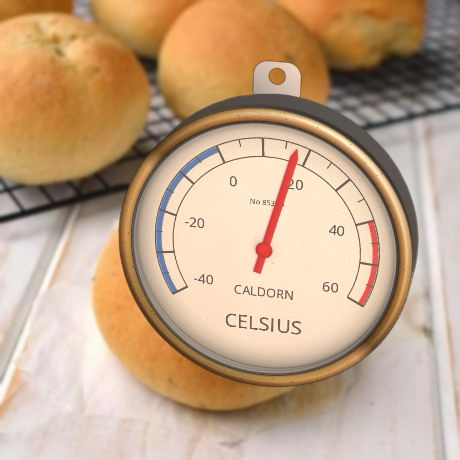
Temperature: 17.5 °C
